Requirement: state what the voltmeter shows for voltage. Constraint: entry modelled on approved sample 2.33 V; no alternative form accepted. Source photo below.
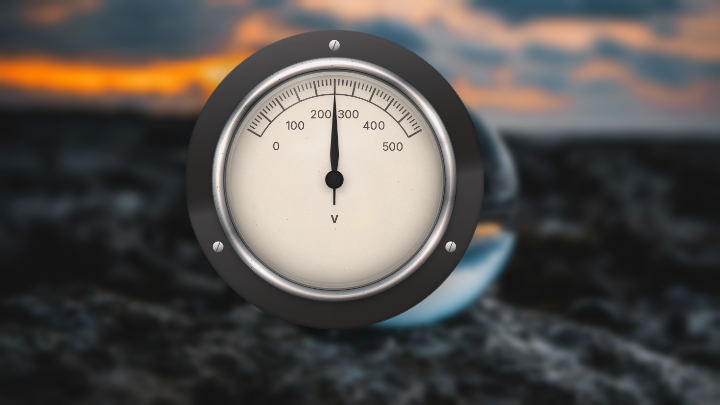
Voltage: 250 V
